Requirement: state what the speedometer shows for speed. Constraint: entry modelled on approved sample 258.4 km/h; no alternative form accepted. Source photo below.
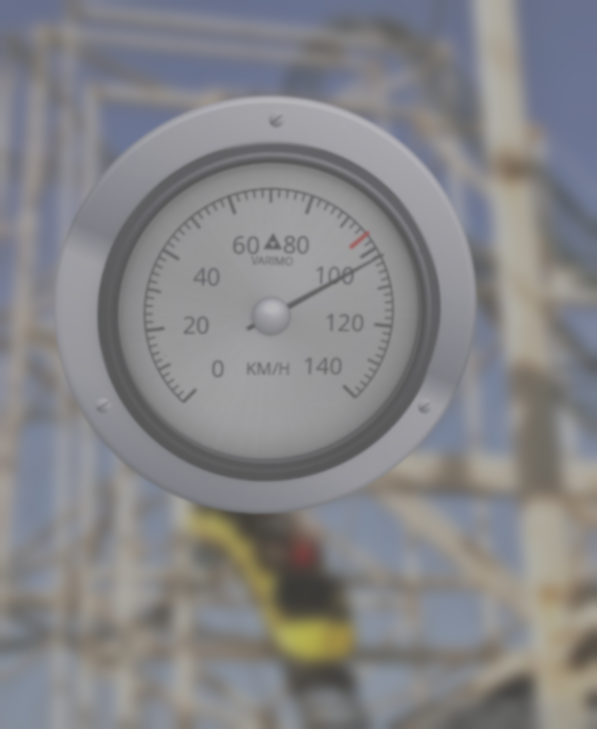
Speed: 102 km/h
